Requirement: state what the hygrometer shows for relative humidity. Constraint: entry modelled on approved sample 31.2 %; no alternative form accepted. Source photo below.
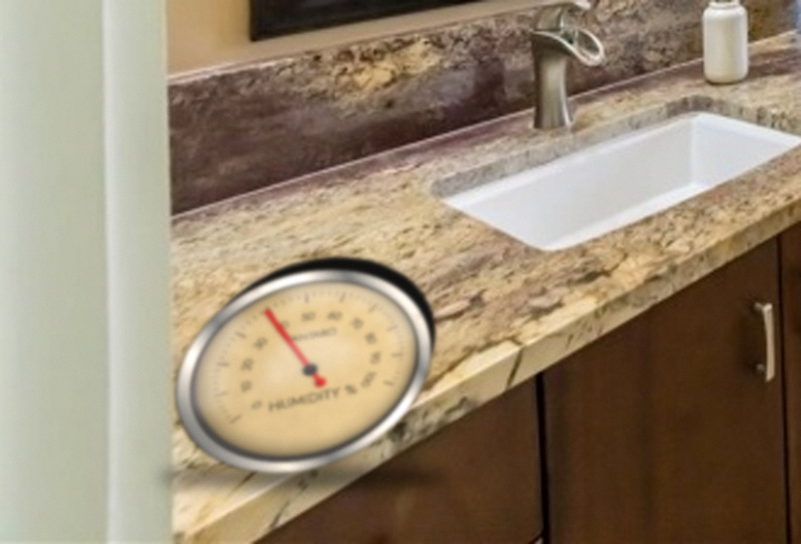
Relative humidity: 40 %
